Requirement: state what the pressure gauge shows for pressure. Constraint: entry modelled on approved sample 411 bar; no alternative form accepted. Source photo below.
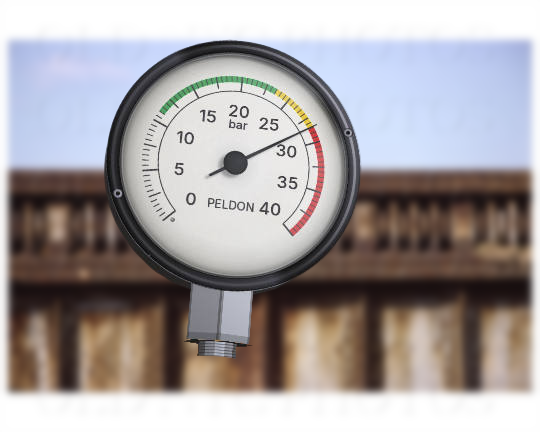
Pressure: 28.5 bar
